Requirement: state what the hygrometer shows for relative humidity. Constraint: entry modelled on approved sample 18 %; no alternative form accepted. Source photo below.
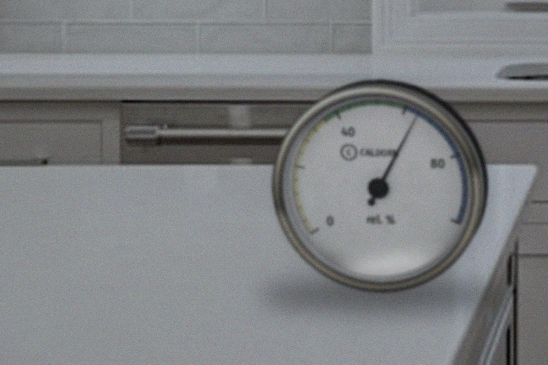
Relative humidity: 64 %
